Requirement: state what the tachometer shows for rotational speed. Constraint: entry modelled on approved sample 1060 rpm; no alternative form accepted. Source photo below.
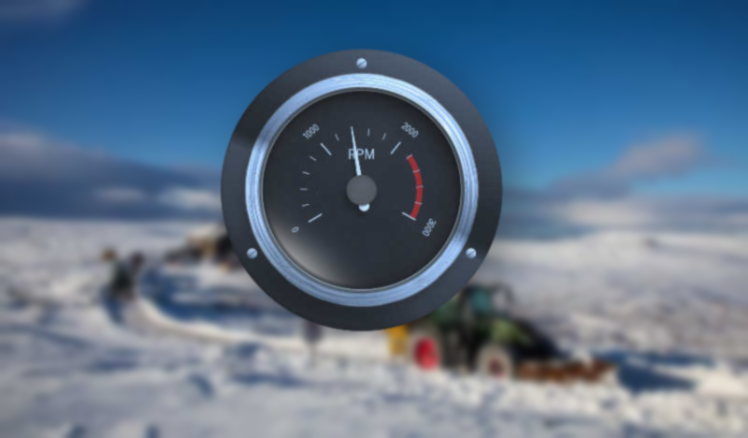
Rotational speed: 1400 rpm
